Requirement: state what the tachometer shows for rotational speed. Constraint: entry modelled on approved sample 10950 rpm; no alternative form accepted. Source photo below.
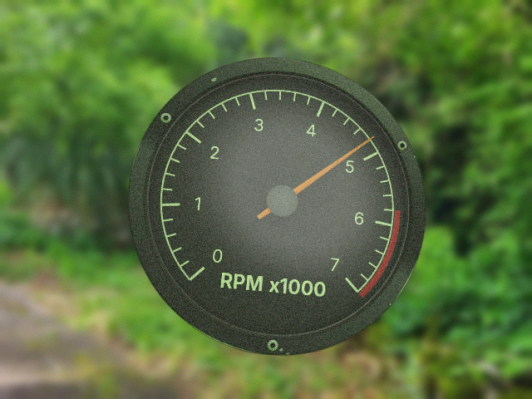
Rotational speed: 4800 rpm
